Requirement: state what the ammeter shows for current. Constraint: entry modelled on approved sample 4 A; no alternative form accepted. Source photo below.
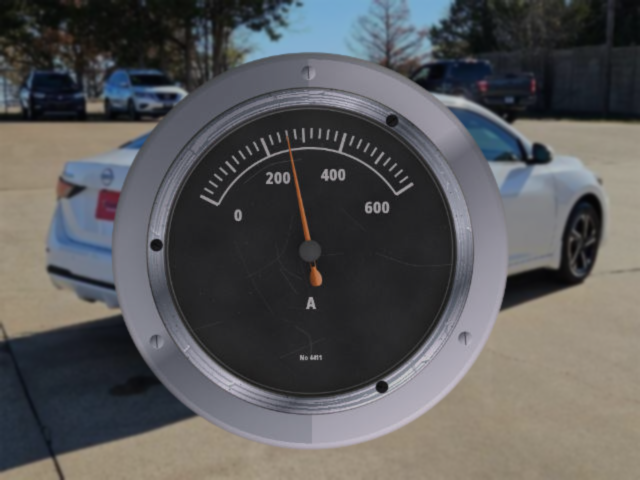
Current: 260 A
